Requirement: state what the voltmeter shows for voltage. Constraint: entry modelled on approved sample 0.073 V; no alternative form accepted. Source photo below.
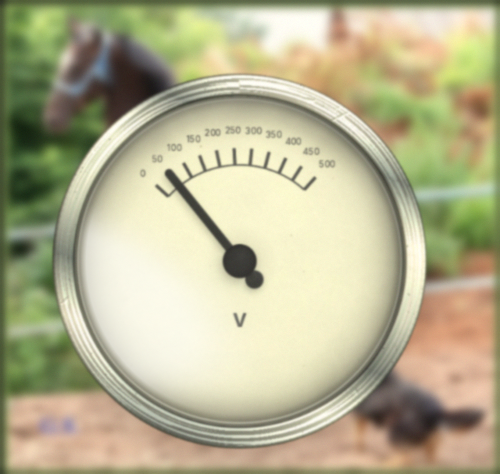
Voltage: 50 V
